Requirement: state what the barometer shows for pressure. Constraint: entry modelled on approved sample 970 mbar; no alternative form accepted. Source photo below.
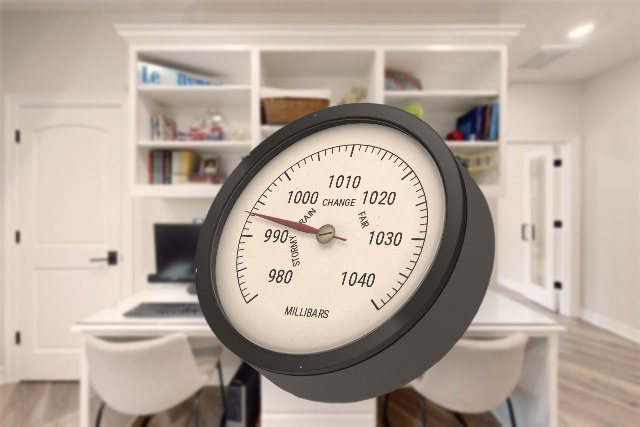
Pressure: 993 mbar
